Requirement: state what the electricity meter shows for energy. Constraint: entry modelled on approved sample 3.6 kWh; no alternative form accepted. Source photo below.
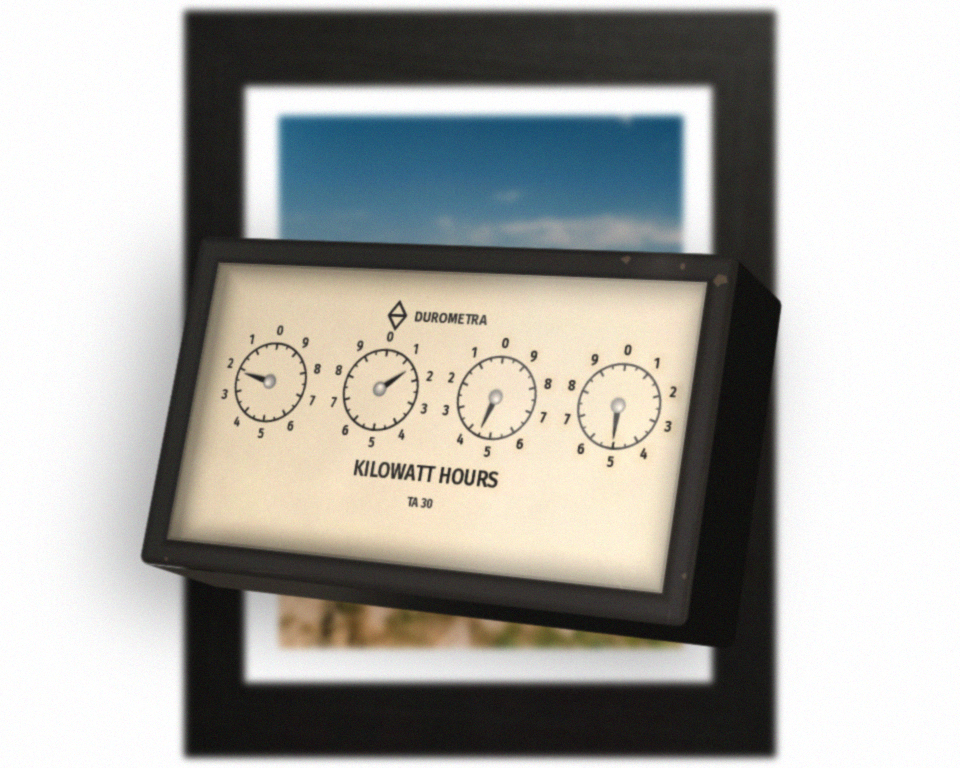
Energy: 2145 kWh
